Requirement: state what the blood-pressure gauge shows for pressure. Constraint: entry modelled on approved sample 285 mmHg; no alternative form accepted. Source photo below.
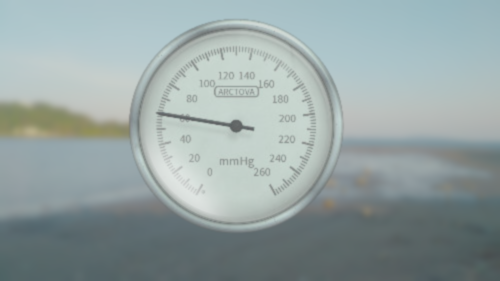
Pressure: 60 mmHg
